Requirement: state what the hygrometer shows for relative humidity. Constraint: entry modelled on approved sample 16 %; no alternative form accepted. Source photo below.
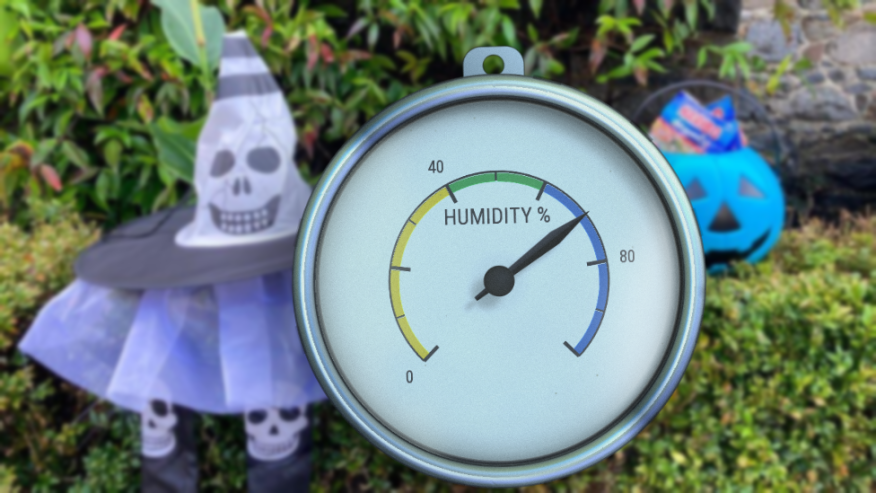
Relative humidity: 70 %
